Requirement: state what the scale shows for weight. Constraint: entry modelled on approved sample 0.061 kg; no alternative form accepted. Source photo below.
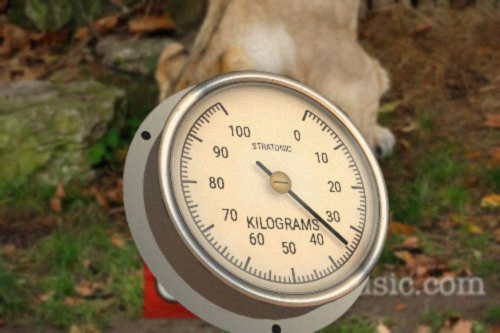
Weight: 35 kg
